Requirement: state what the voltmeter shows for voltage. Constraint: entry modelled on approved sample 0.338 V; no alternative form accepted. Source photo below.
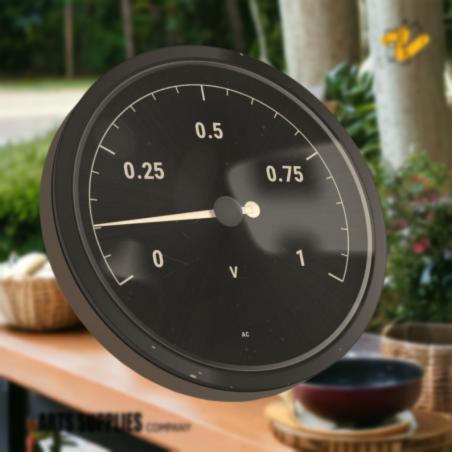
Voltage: 0.1 V
